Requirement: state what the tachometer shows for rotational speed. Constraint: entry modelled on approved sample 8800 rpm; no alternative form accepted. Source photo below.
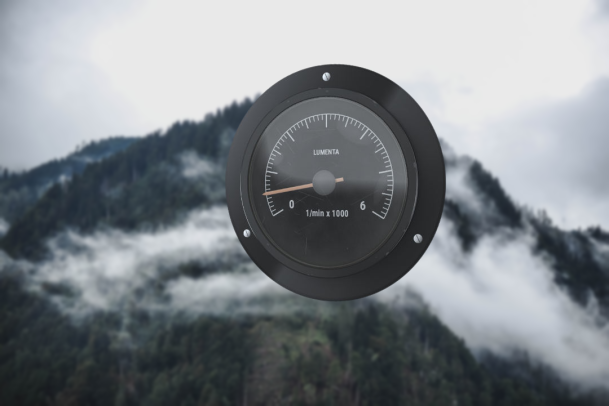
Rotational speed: 500 rpm
